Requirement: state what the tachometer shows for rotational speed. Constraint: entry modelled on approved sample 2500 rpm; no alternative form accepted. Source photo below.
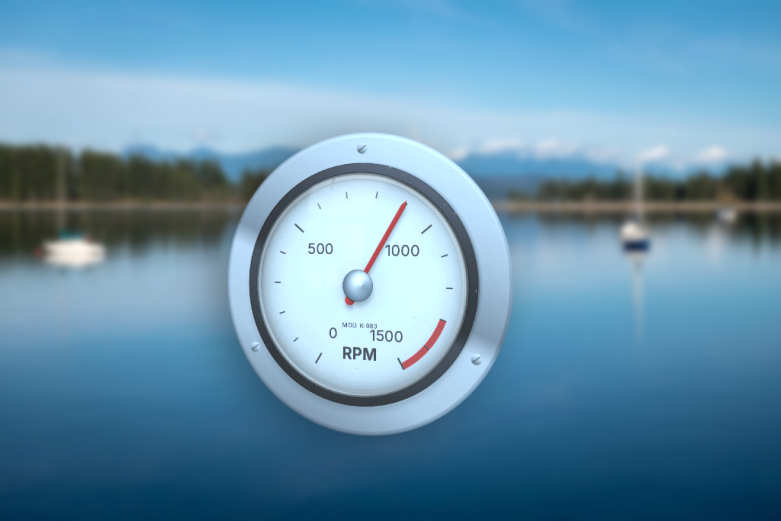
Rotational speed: 900 rpm
